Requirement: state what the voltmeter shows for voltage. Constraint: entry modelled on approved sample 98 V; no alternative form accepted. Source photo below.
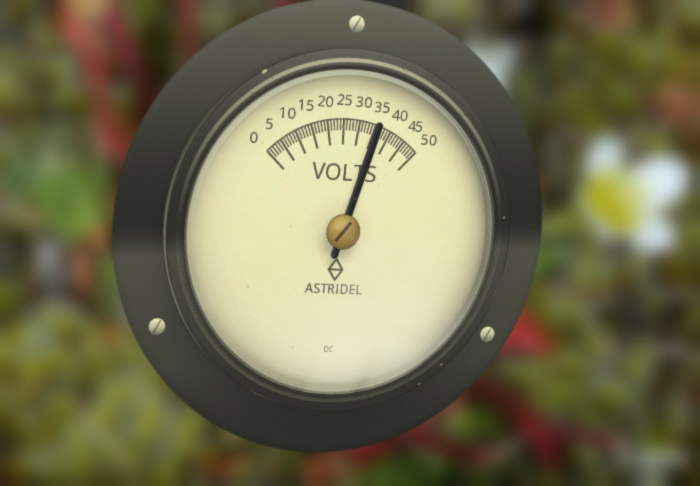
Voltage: 35 V
